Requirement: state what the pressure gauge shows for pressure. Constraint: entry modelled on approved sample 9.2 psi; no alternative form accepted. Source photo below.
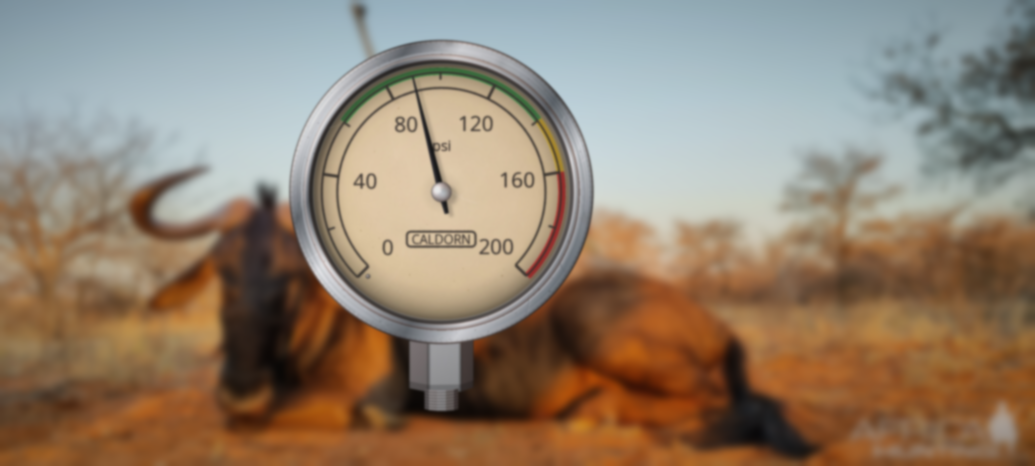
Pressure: 90 psi
